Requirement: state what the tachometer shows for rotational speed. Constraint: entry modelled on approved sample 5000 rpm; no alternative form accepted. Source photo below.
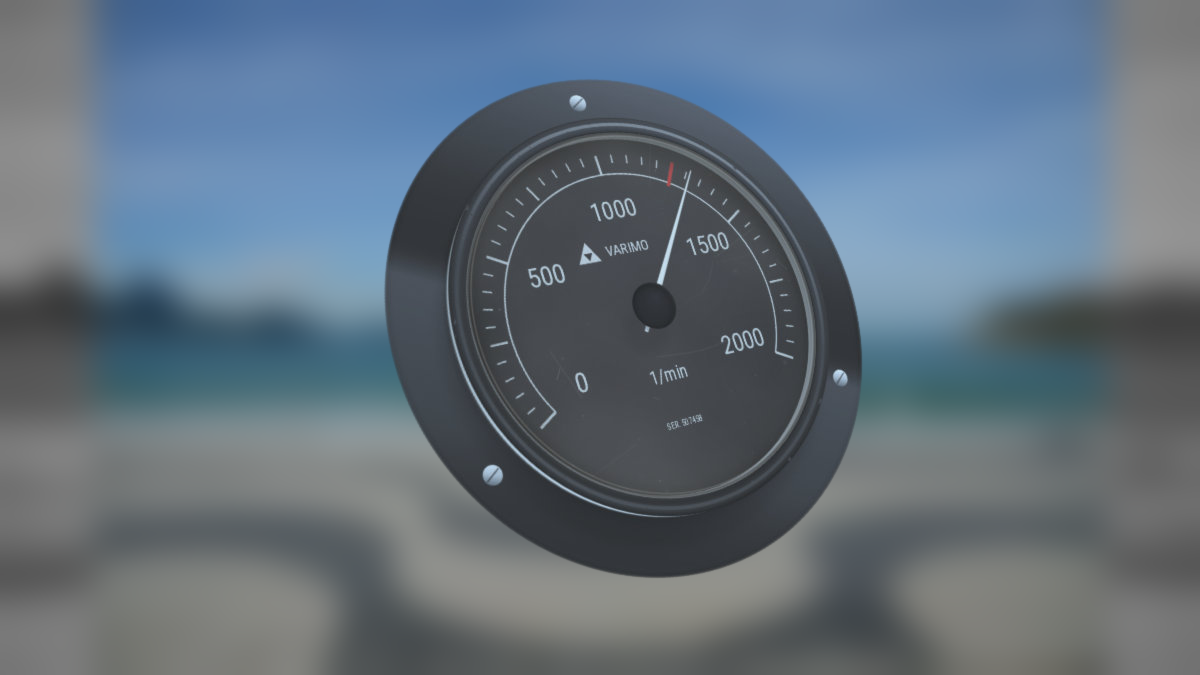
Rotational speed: 1300 rpm
